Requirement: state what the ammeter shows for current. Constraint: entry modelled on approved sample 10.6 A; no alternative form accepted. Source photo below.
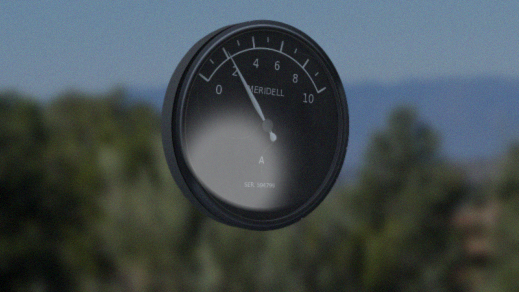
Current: 2 A
